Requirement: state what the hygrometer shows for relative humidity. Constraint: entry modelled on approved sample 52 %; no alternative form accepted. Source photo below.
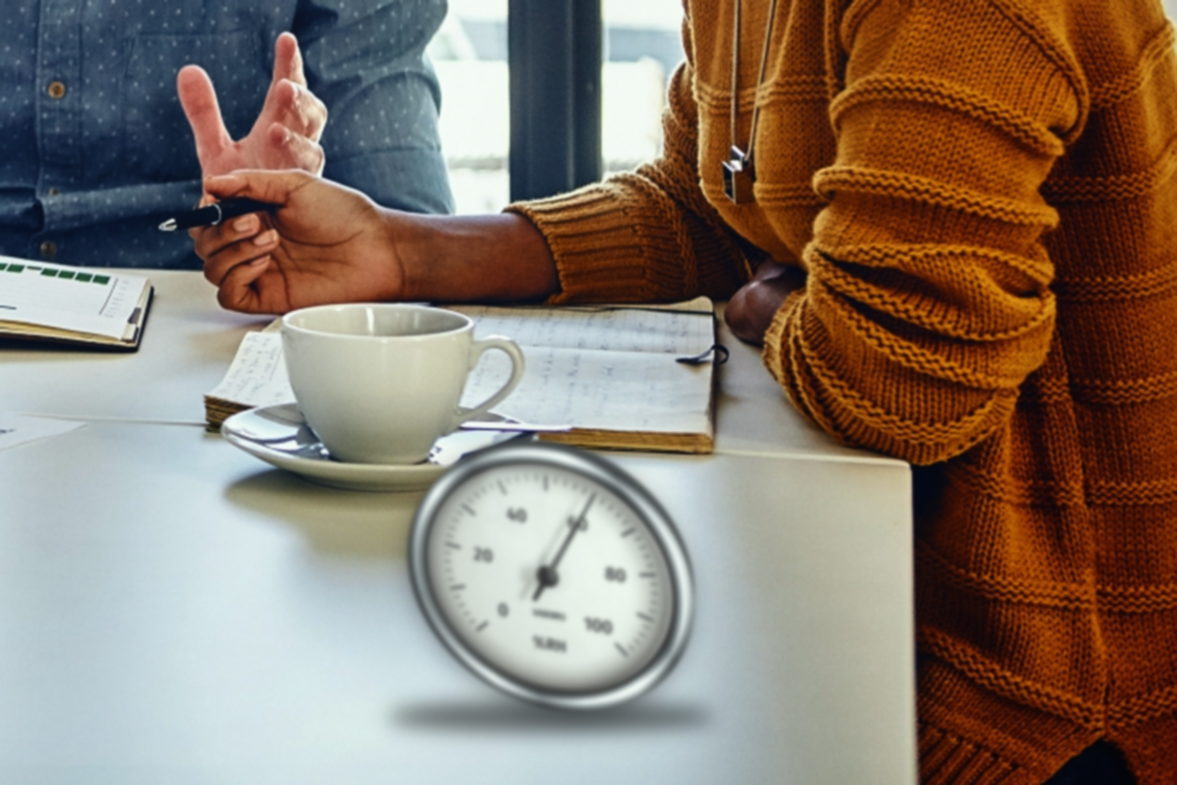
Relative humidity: 60 %
